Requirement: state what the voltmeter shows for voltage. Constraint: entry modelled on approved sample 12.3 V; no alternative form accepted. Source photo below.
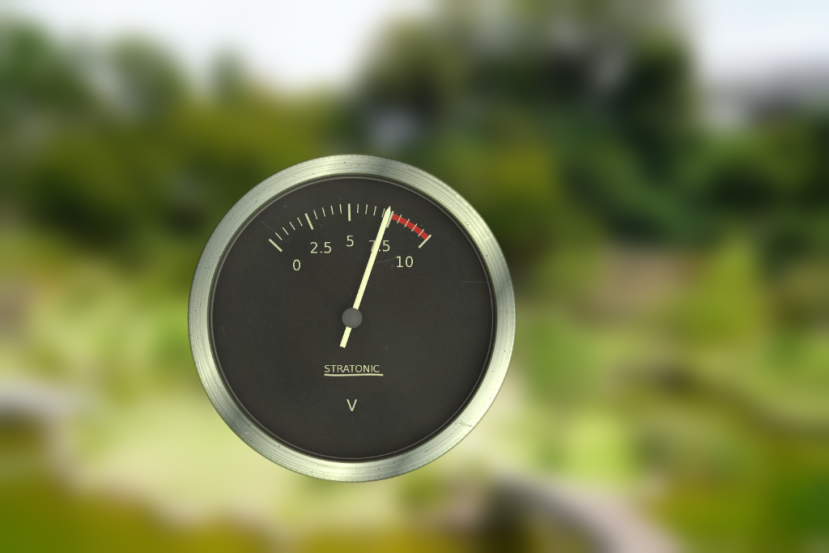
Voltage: 7.25 V
